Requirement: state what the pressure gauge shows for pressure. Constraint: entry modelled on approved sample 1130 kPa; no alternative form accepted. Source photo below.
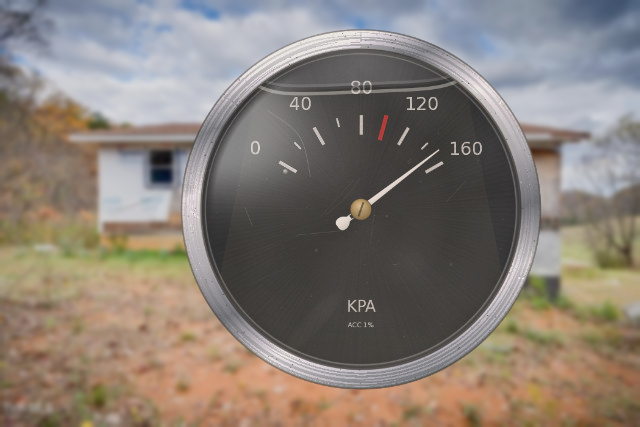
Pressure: 150 kPa
